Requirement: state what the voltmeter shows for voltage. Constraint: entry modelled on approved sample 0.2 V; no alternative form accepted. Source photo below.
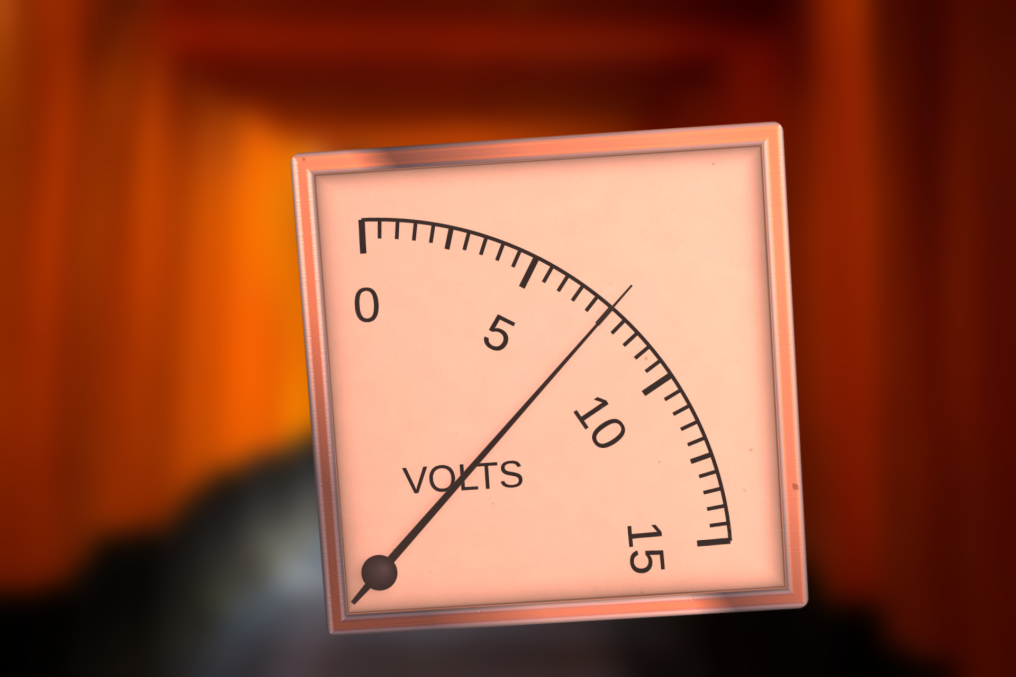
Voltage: 7.5 V
